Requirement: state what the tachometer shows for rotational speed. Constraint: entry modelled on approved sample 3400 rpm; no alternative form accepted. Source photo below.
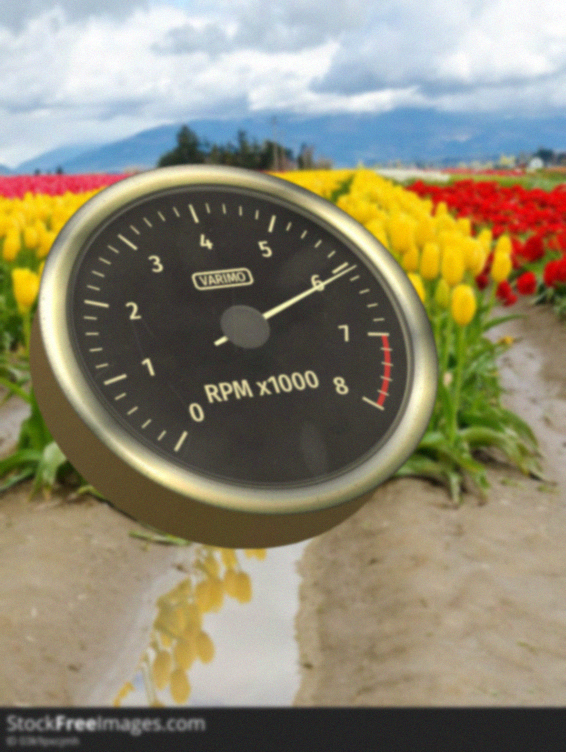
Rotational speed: 6100 rpm
